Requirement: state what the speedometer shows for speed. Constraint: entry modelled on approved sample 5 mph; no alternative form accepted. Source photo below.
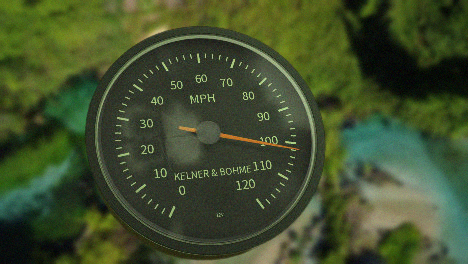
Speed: 102 mph
